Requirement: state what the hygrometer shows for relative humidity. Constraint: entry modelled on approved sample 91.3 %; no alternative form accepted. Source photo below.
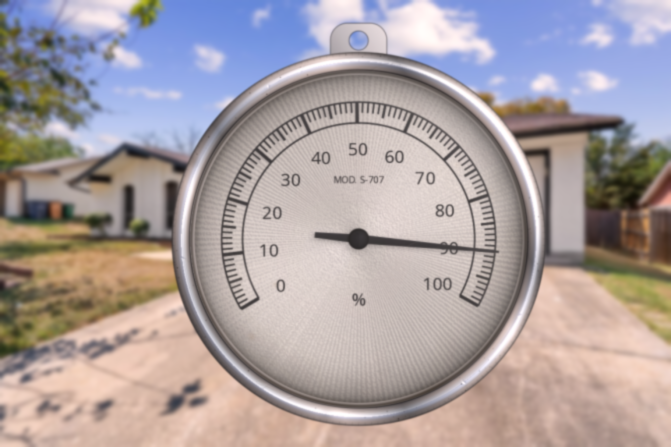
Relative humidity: 90 %
